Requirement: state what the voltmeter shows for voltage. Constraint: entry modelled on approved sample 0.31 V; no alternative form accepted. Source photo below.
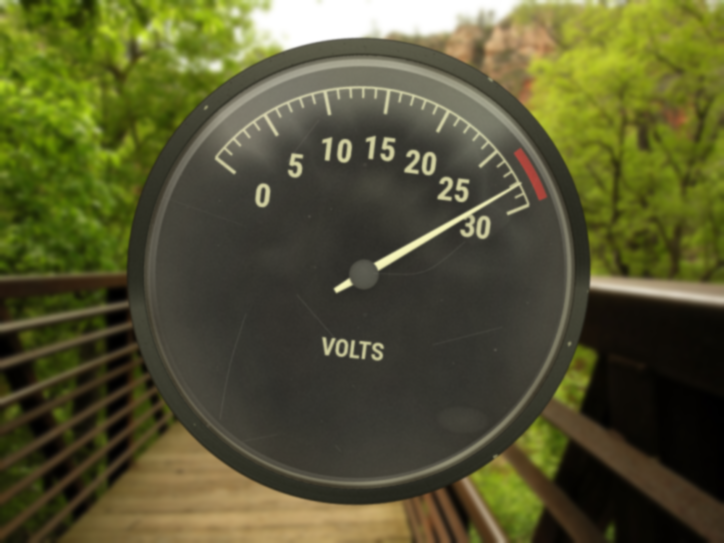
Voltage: 28 V
